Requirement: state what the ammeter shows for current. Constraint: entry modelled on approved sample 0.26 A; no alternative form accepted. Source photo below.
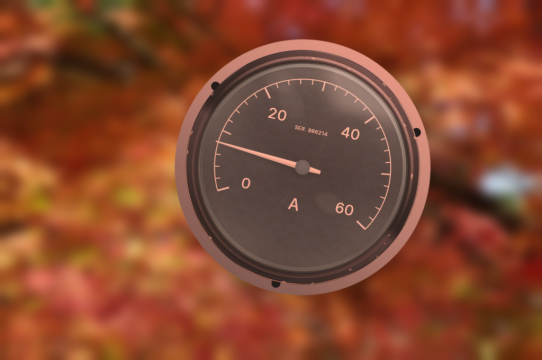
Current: 8 A
